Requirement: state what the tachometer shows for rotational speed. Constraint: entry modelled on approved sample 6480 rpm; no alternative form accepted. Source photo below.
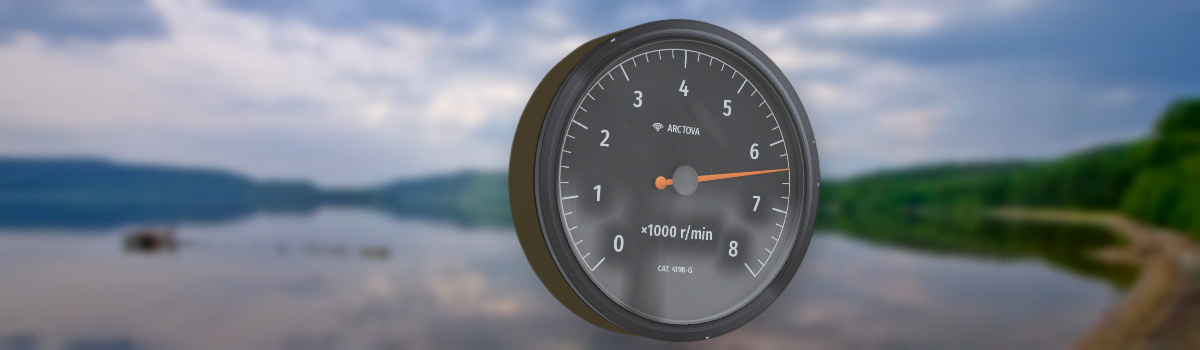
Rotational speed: 6400 rpm
